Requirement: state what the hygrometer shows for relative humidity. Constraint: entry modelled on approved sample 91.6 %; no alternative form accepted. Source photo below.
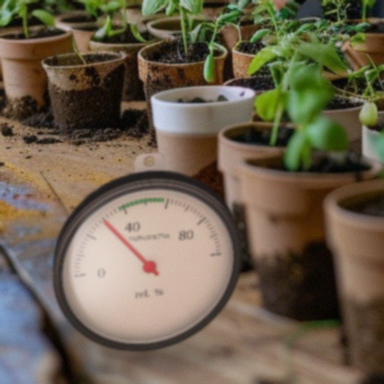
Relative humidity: 30 %
